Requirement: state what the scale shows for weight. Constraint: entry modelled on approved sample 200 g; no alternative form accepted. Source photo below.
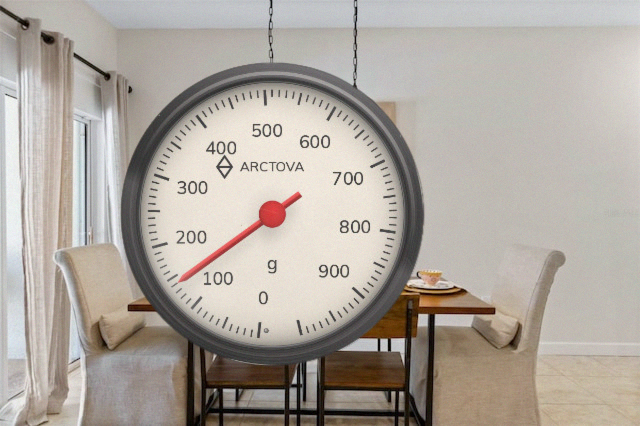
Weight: 140 g
